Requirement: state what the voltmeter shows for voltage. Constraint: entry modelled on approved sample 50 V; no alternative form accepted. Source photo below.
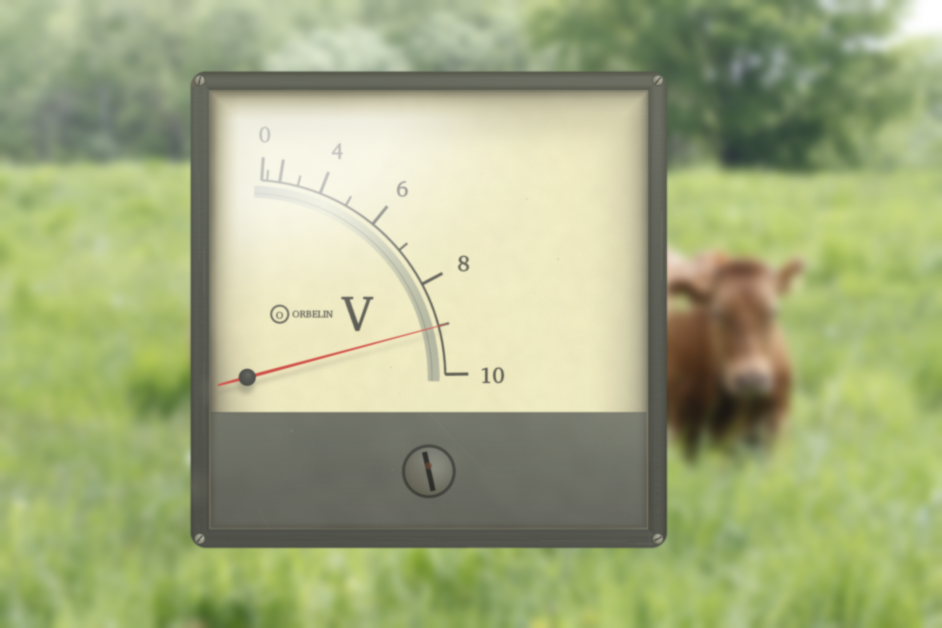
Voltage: 9 V
